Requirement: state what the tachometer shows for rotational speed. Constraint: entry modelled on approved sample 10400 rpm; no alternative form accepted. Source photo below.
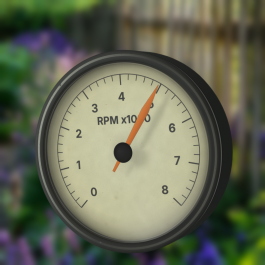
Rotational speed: 5000 rpm
